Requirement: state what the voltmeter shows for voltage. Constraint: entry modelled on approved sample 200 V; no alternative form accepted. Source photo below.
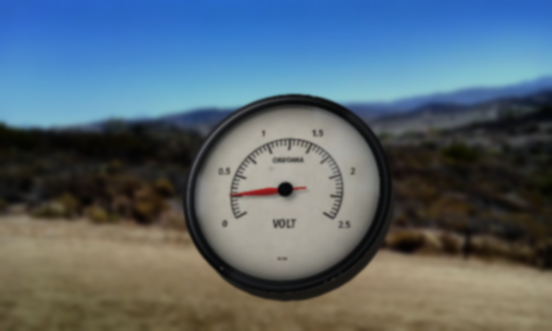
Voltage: 0.25 V
